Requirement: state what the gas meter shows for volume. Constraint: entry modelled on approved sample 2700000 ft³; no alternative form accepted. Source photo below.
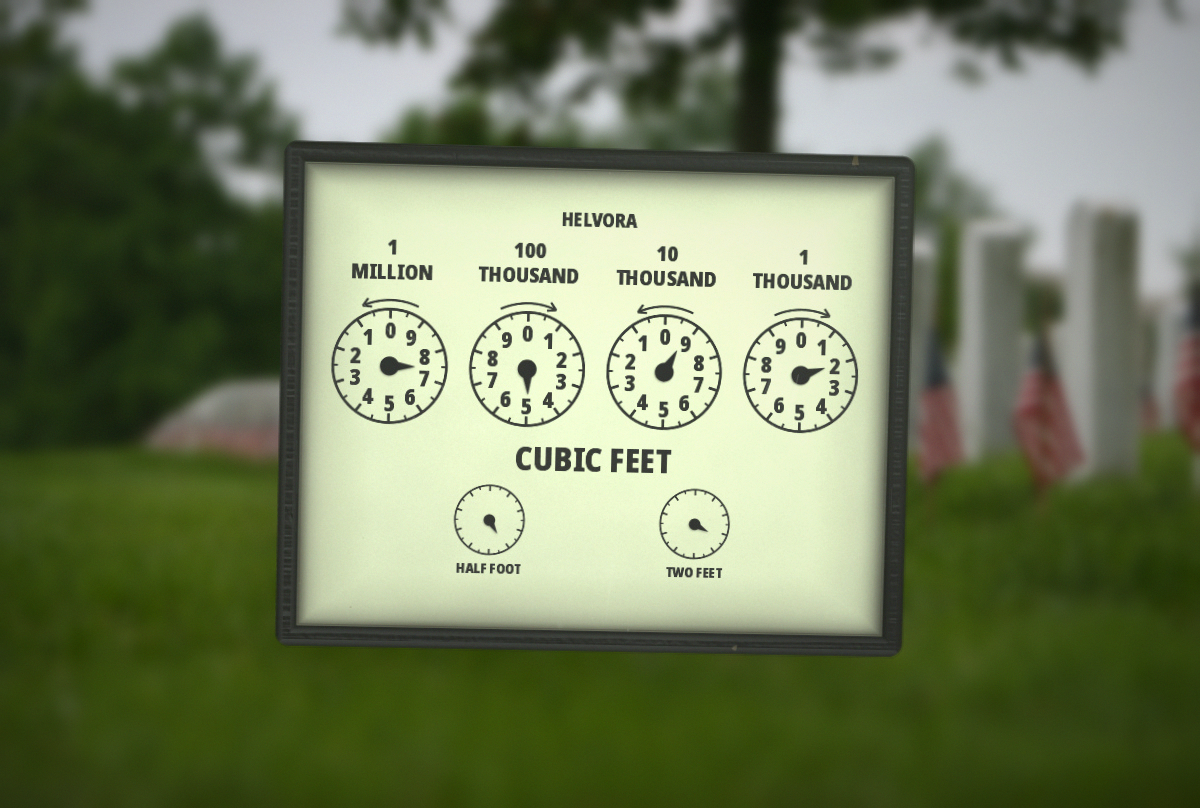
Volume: 749200 ft³
